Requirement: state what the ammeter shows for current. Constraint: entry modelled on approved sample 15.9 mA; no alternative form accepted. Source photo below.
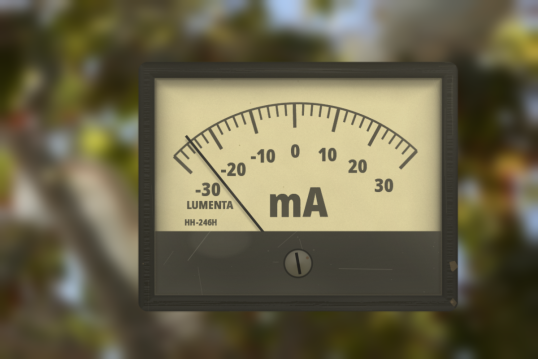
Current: -25 mA
